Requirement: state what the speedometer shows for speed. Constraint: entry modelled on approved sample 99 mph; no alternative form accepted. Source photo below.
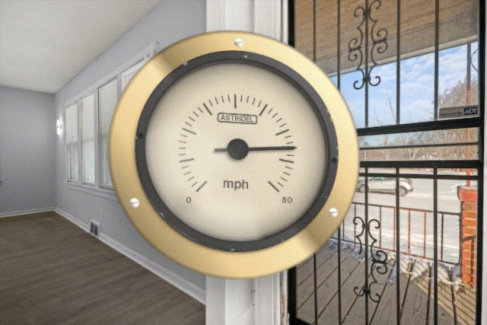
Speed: 66 mph
